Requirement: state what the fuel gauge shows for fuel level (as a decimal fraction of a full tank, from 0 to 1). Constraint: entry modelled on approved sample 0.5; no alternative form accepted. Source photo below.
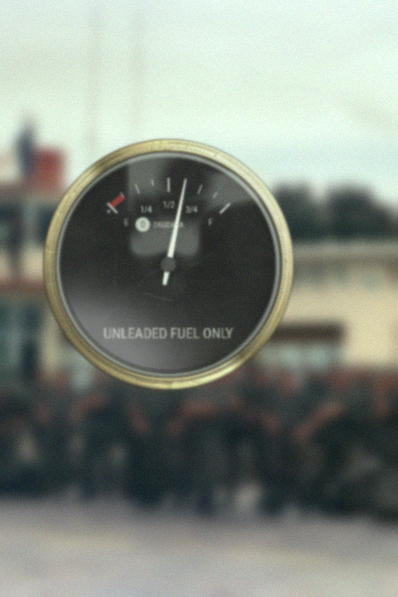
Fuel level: 0.625
